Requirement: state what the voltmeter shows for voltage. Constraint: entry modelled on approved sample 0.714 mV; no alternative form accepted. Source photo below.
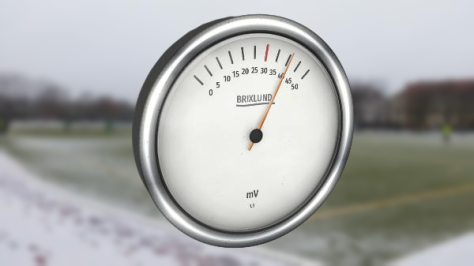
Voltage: 40 mV
